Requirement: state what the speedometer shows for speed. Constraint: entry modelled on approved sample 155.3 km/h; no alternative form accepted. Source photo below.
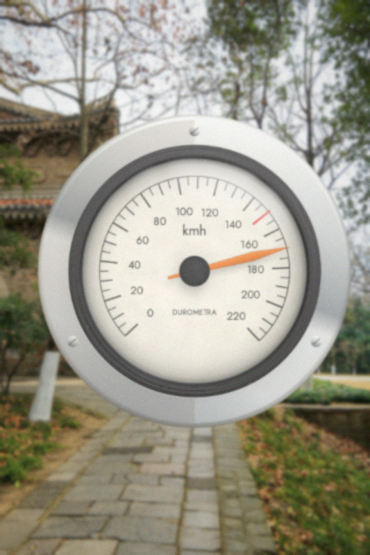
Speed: 170 km/h
